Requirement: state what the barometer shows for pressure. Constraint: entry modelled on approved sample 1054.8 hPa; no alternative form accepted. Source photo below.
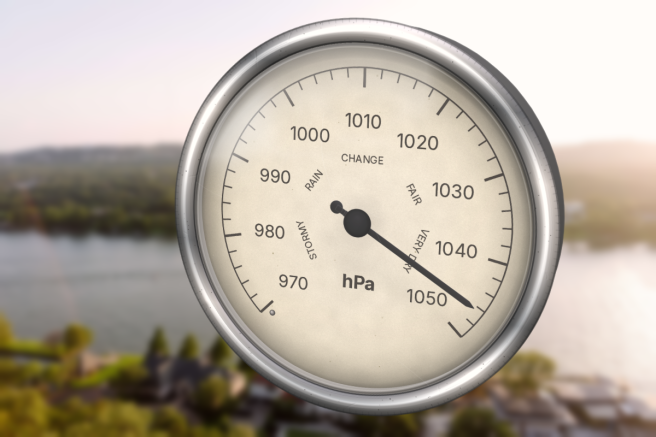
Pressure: 1046 hPa
